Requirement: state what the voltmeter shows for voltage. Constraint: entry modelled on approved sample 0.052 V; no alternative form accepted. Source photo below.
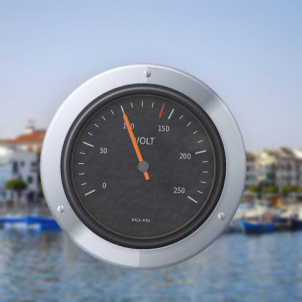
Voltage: 100 V
